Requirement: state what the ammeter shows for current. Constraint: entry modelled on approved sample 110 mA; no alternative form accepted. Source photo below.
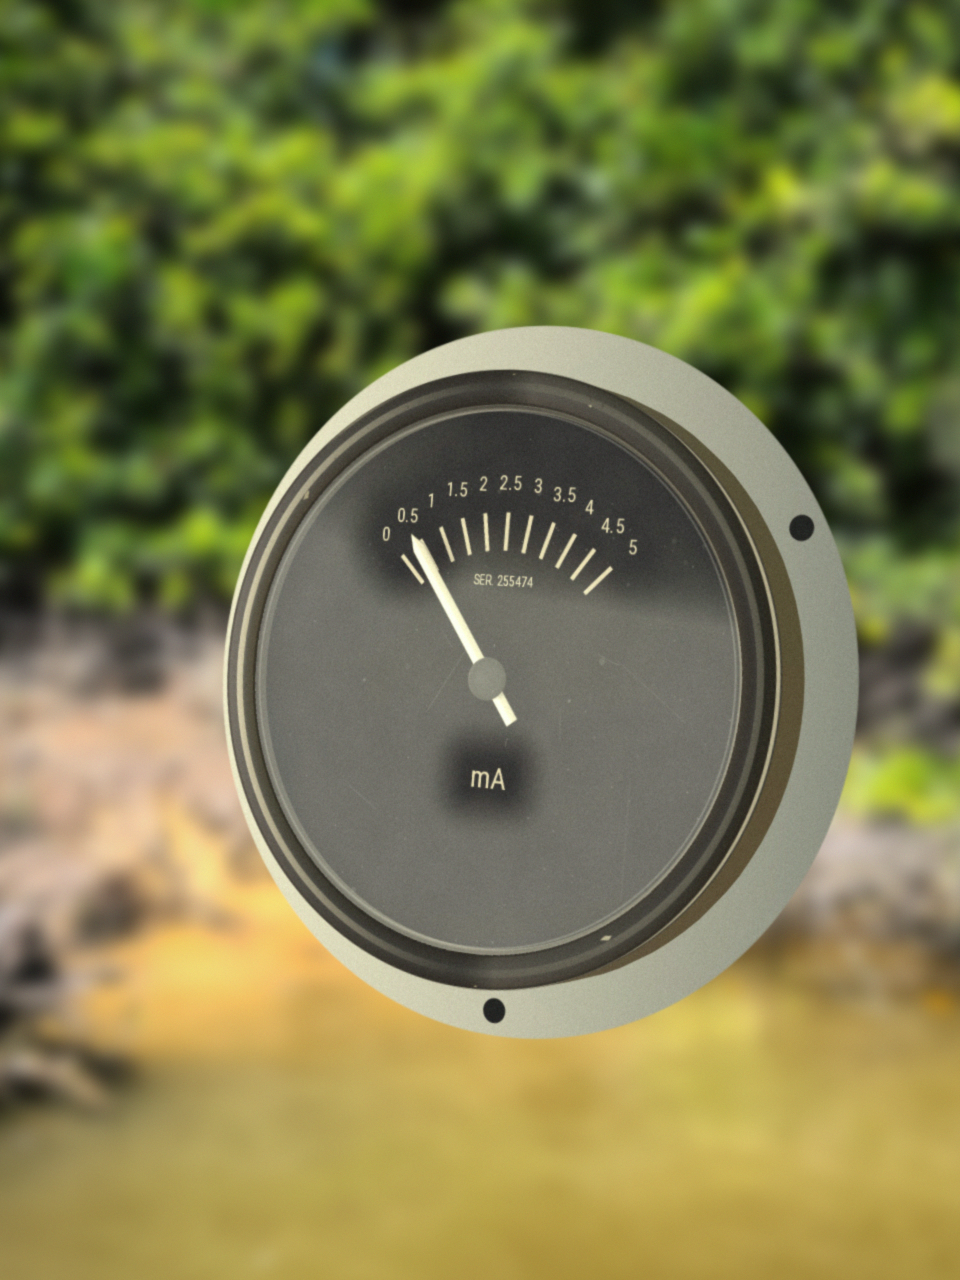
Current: 0.5 mA
